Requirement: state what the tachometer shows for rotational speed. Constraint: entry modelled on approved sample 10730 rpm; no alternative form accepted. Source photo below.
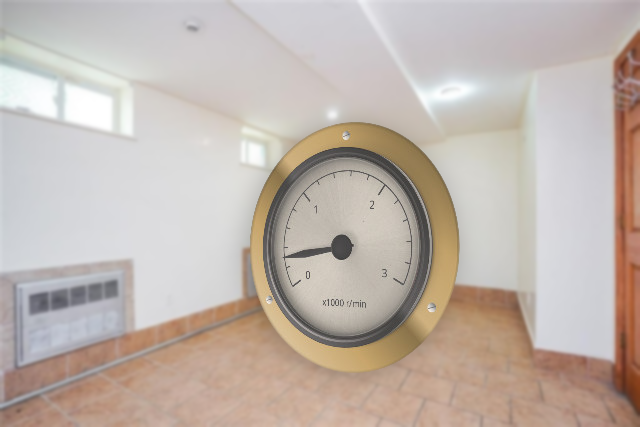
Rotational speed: 300 rpm
